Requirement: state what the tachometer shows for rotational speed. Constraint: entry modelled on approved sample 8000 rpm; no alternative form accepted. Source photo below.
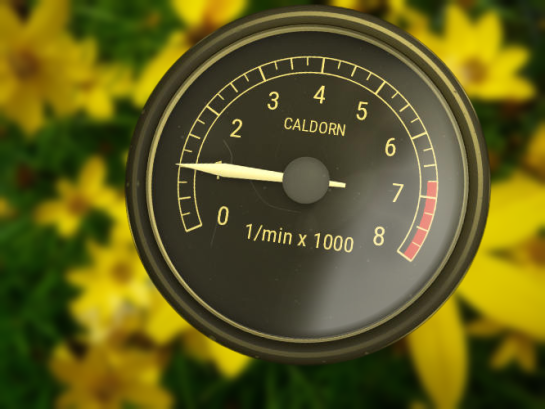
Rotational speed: 1000 rpm
